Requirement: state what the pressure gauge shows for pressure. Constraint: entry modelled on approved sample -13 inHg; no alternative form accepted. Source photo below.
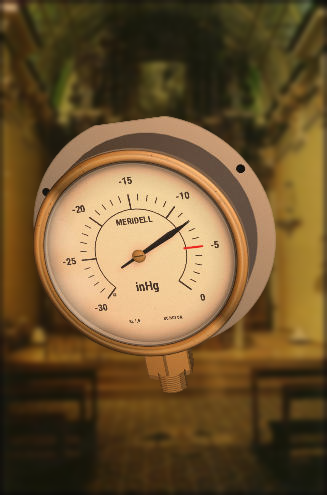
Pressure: -8 inHg
